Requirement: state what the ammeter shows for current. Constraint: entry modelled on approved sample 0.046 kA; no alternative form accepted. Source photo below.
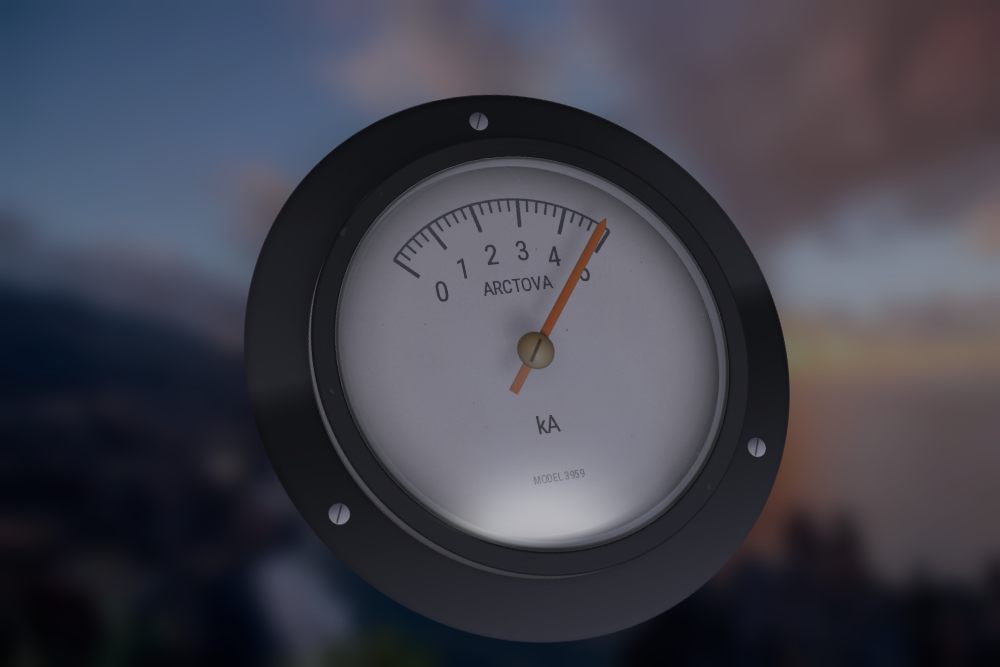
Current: 4.8 kA
